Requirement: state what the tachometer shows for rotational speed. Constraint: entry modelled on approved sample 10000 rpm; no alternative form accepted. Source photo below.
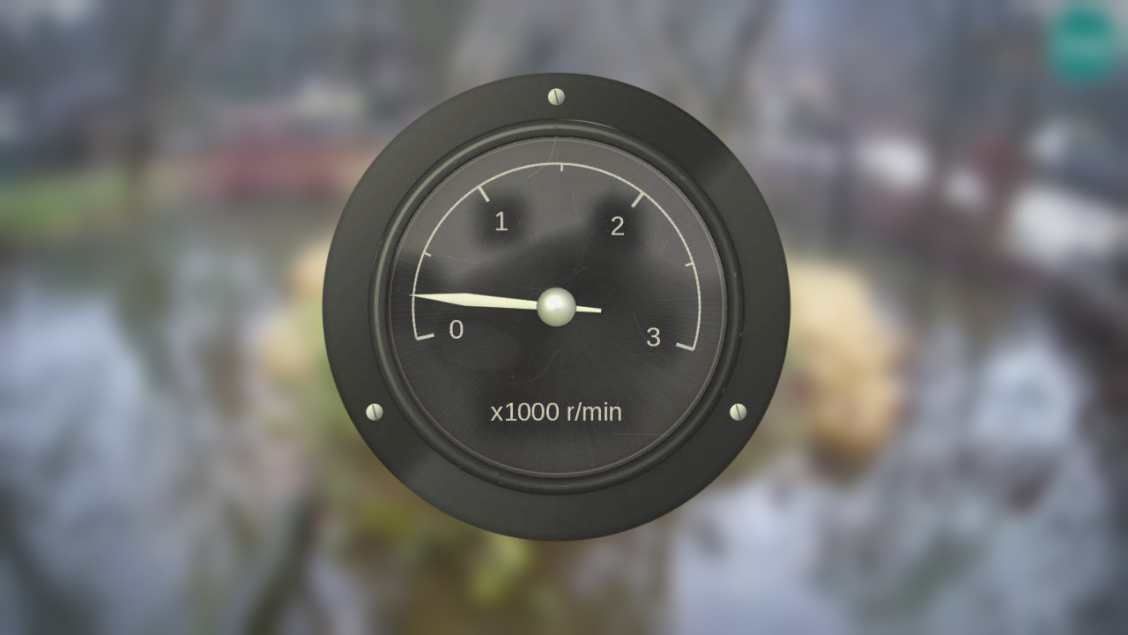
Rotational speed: 250 rpm
